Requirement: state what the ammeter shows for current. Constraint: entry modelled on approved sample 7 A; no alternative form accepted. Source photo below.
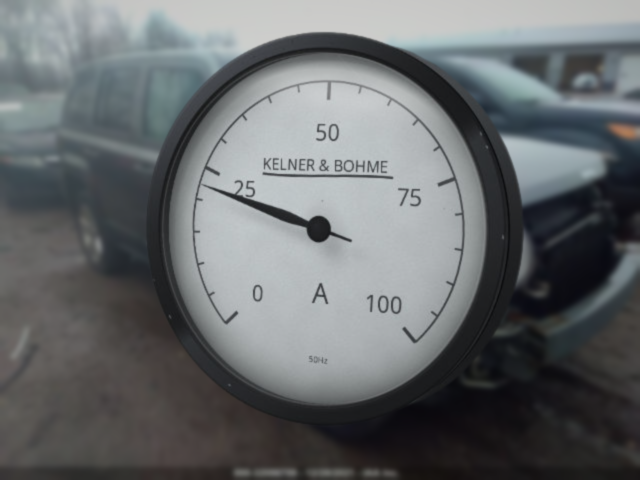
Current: 22.5 A
